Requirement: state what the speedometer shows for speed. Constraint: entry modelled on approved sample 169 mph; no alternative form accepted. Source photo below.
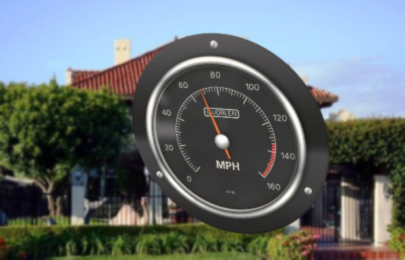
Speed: 70 mph
